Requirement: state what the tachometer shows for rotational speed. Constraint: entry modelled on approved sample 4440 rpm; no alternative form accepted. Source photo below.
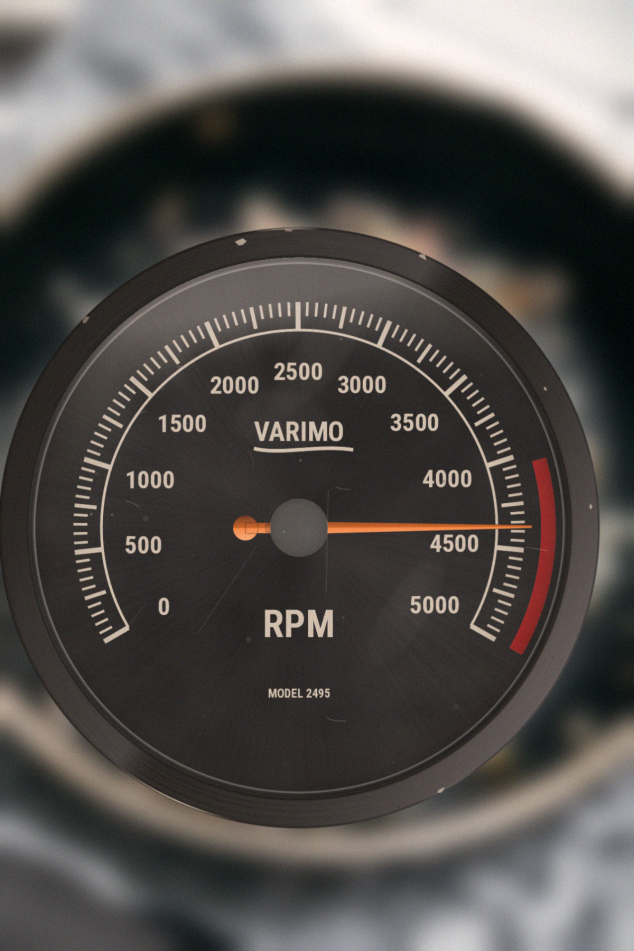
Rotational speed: 4375 rpm
